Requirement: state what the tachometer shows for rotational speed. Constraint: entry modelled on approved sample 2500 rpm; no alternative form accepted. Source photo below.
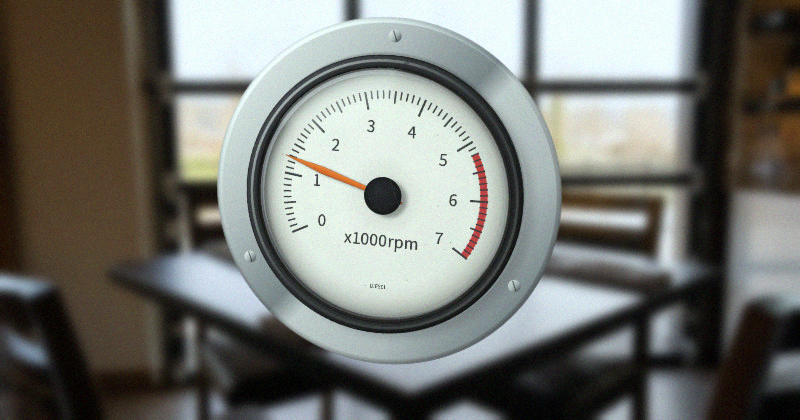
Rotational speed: 1300 rpm
